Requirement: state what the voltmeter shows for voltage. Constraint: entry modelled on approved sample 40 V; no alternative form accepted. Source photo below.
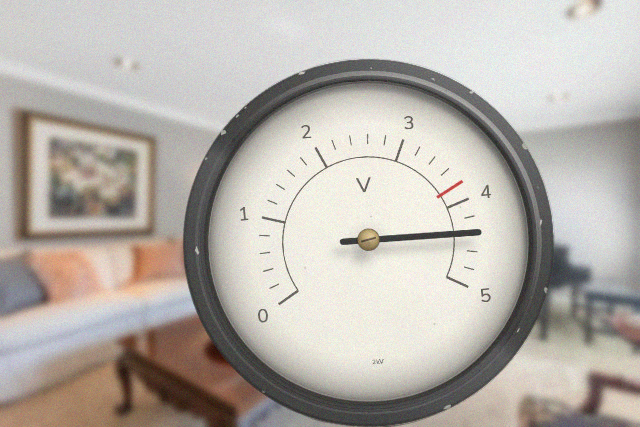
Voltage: 4.4 V
